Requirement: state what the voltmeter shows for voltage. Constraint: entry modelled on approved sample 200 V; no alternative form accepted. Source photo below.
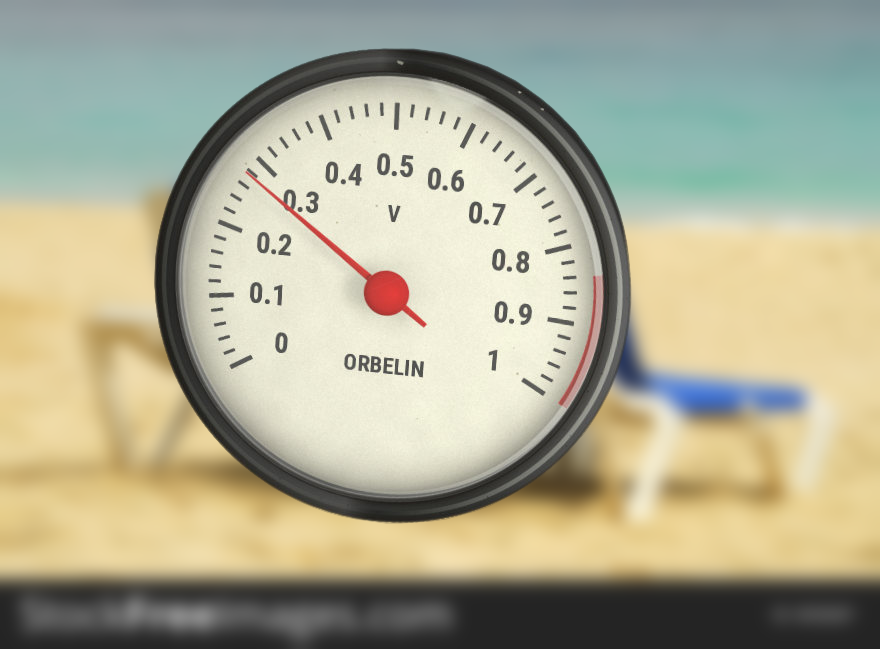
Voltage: 0.28 V
